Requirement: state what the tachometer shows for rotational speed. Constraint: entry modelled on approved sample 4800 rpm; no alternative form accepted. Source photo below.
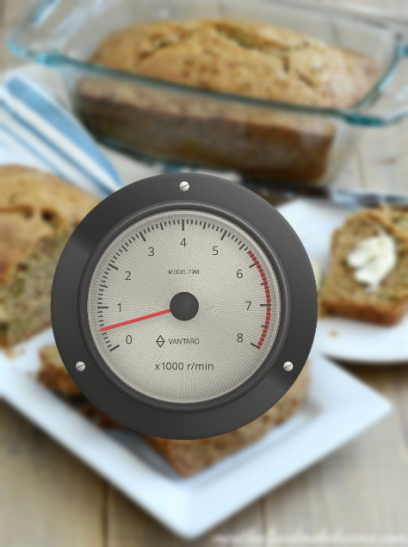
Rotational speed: 500 rpm
